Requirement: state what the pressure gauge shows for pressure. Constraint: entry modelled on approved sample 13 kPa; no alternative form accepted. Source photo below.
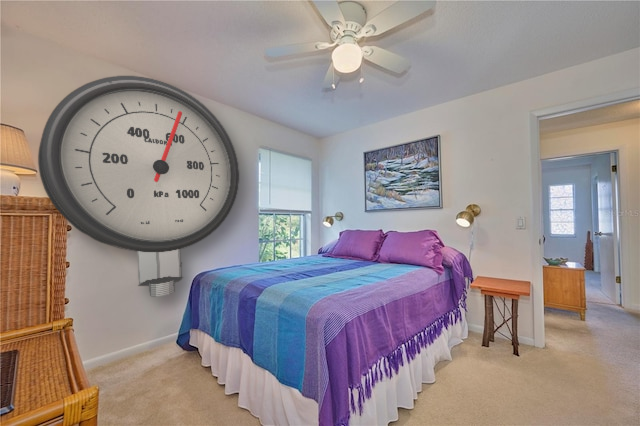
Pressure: 575 kPa
